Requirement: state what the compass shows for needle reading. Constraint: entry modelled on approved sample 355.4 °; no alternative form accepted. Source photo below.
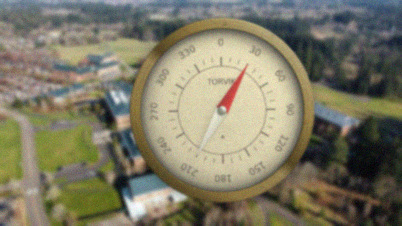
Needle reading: 30 °
